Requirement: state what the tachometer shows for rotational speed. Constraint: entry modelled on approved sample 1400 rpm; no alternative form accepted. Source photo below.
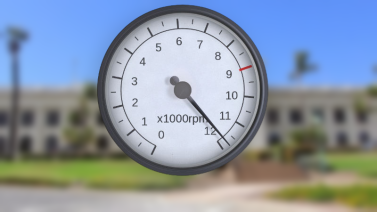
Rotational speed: 11750 rpm
